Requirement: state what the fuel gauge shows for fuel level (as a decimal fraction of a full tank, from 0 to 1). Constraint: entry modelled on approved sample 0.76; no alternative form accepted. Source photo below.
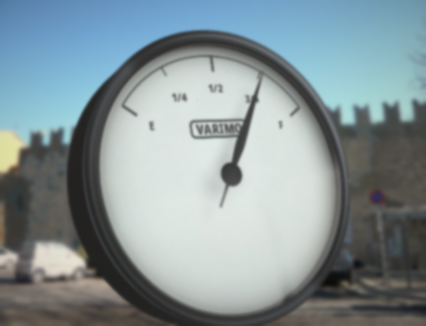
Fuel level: 0.75
